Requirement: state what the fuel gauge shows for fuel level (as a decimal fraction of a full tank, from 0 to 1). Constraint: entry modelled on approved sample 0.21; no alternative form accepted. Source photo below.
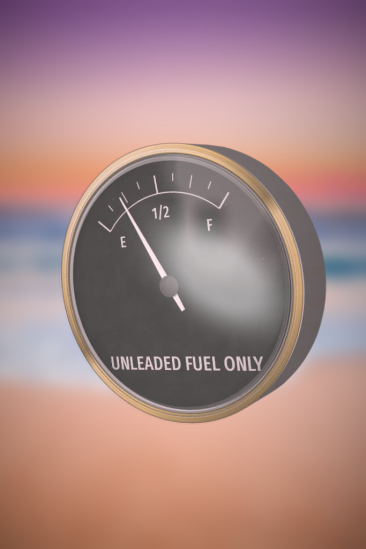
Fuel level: 0.25
